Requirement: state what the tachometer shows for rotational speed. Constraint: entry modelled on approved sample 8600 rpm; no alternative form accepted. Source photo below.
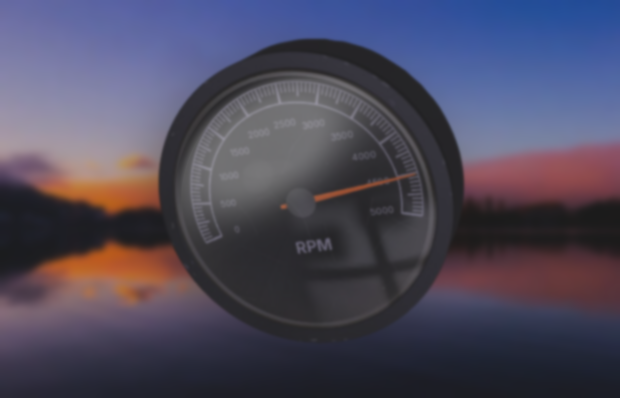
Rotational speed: 4500 rpm
